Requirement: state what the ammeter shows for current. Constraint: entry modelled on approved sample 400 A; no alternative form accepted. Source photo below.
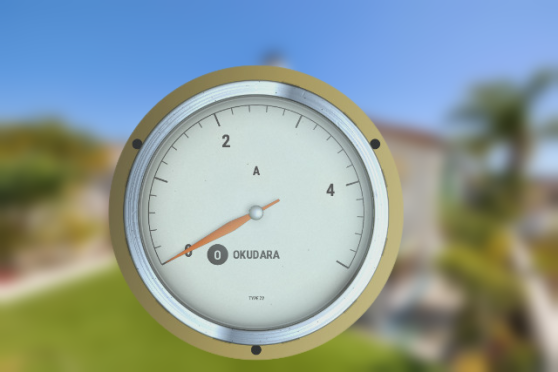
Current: 0 A
